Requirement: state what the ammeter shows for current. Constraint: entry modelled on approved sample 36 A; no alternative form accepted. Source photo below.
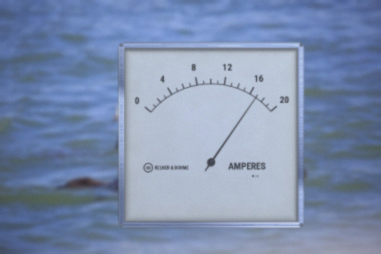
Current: 17 A
